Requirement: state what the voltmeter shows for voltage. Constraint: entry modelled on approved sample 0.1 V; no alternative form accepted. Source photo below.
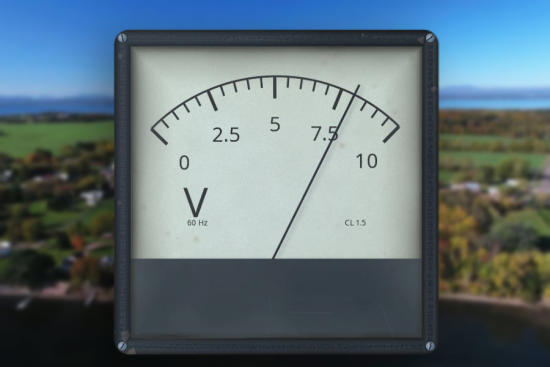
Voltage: 8 V
